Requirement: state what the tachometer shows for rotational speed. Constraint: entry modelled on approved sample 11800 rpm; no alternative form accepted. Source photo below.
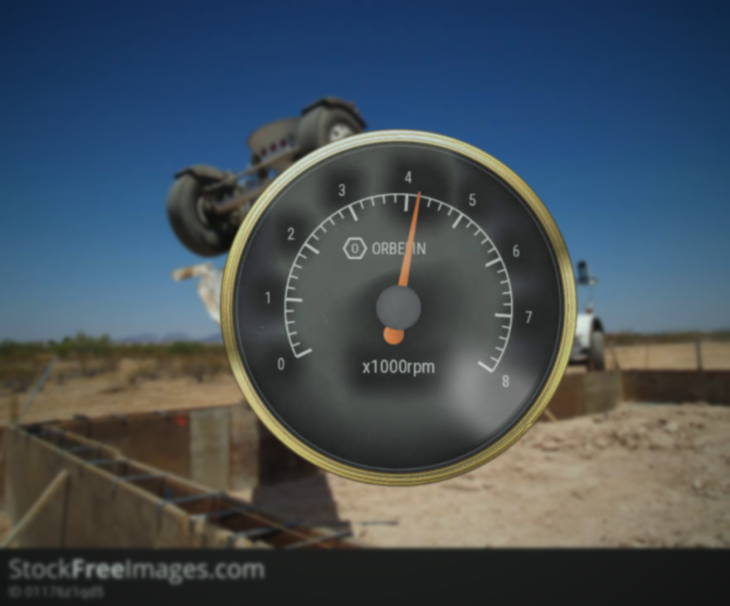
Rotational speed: 4200 rpm
